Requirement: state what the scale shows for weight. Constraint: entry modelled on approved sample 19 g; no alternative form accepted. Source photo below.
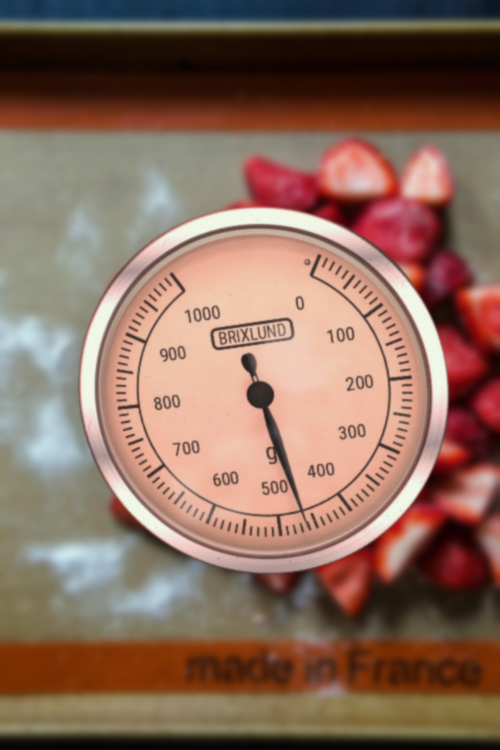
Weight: 460 g
